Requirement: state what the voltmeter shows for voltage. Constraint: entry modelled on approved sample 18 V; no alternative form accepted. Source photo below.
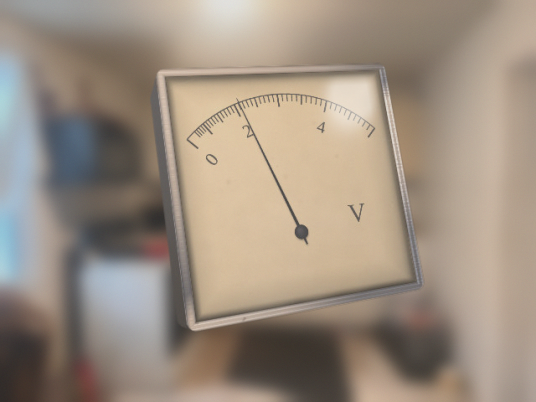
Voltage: 2.1 V
